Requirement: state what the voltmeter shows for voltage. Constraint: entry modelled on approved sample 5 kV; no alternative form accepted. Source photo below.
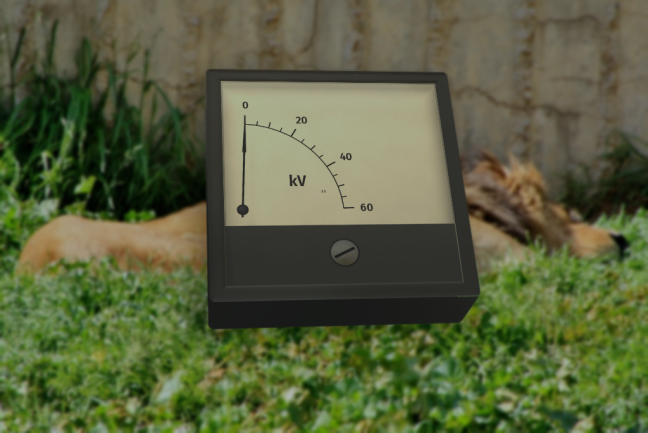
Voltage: 0 kV
